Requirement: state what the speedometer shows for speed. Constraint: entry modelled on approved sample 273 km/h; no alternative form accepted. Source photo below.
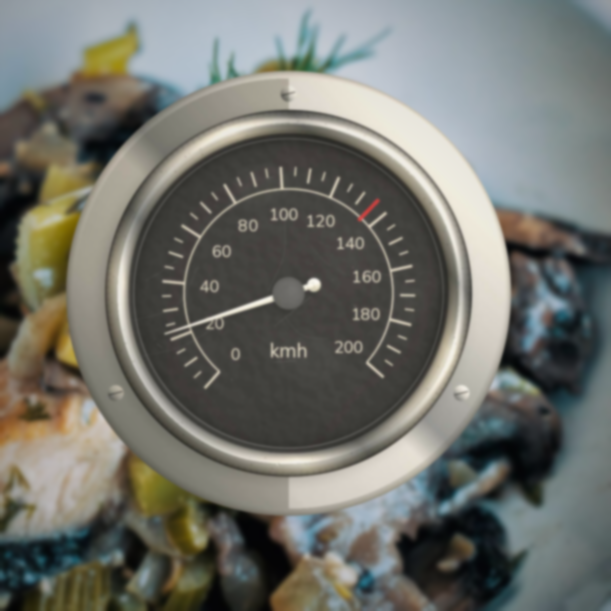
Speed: 22.5 km/h
